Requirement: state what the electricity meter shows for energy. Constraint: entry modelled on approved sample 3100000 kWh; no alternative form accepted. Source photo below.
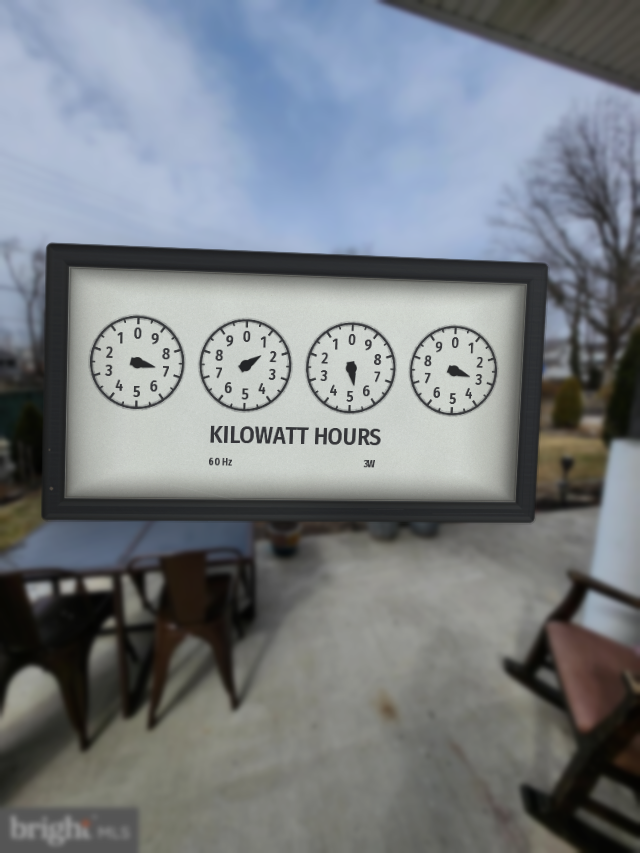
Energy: 7153 kWh
